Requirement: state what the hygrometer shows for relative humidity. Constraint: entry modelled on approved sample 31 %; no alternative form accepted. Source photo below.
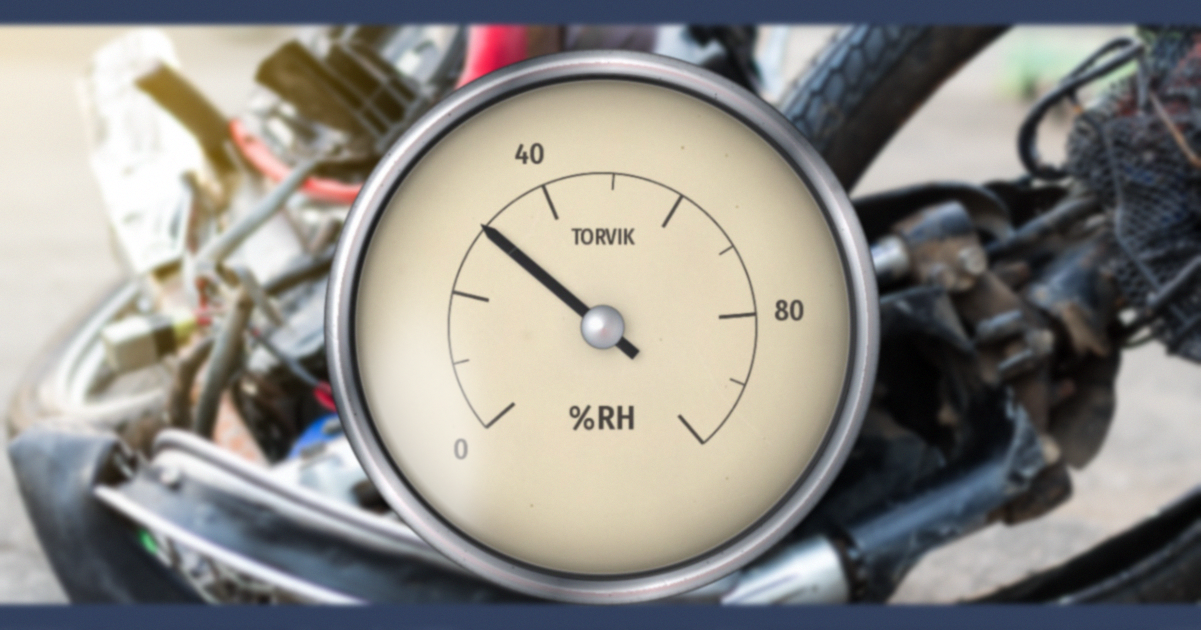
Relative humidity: 30 %
